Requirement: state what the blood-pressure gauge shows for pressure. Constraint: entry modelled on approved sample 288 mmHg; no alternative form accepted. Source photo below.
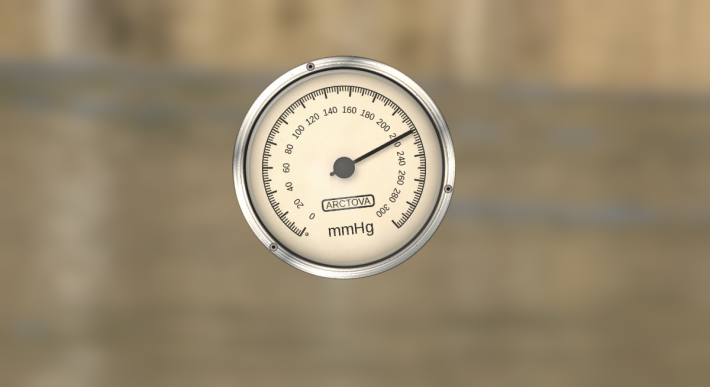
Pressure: 220 mmHg
